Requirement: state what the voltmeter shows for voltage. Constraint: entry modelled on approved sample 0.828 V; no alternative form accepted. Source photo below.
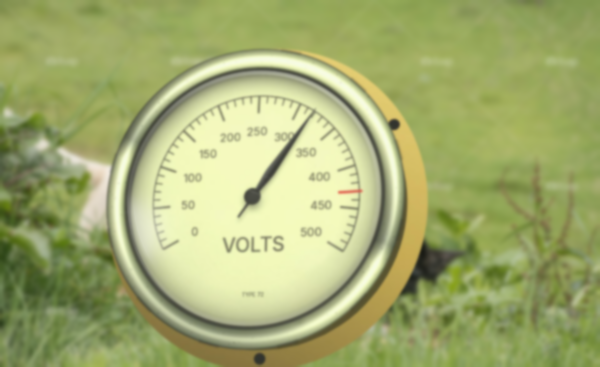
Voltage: 320 V
